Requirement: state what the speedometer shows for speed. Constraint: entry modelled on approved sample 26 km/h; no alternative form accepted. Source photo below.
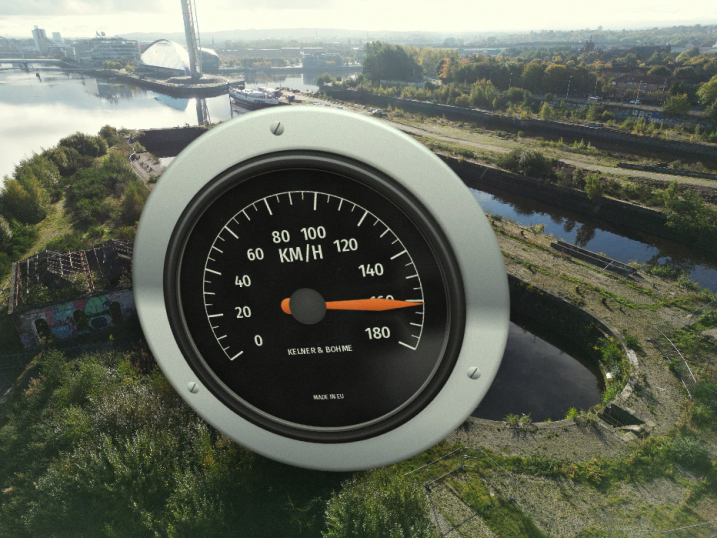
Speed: 160 km/h
